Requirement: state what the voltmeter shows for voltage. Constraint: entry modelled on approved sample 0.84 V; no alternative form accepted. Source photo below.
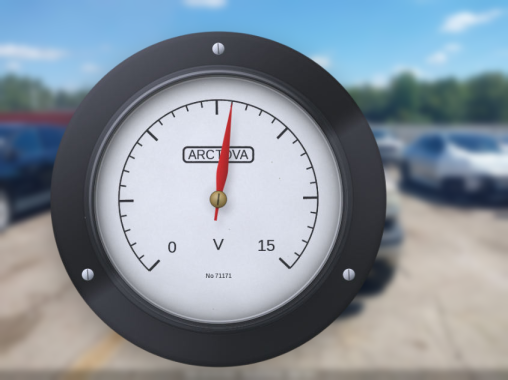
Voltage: 8 V
